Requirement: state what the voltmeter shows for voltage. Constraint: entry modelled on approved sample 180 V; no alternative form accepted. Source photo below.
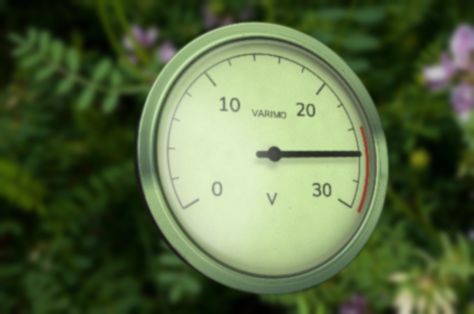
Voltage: 26 V
